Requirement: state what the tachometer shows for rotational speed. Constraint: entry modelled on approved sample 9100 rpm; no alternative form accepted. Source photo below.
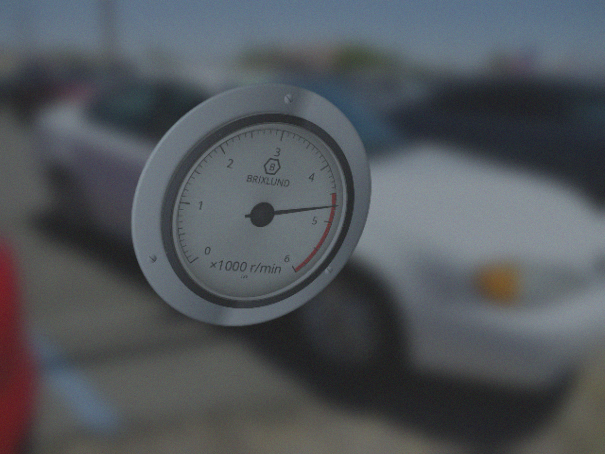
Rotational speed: 4700 rpm
